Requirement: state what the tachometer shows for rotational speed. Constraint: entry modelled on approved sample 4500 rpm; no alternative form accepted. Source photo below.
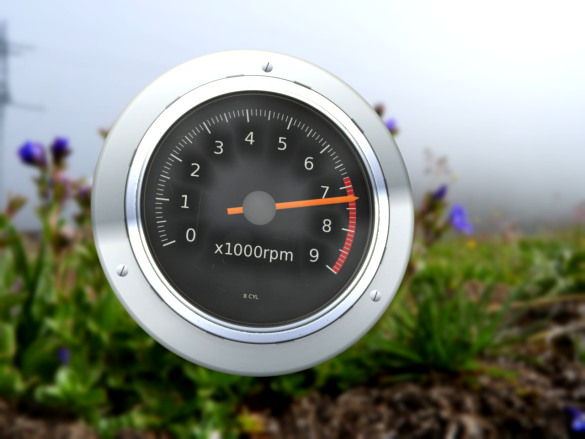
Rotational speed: 7300 rpm
